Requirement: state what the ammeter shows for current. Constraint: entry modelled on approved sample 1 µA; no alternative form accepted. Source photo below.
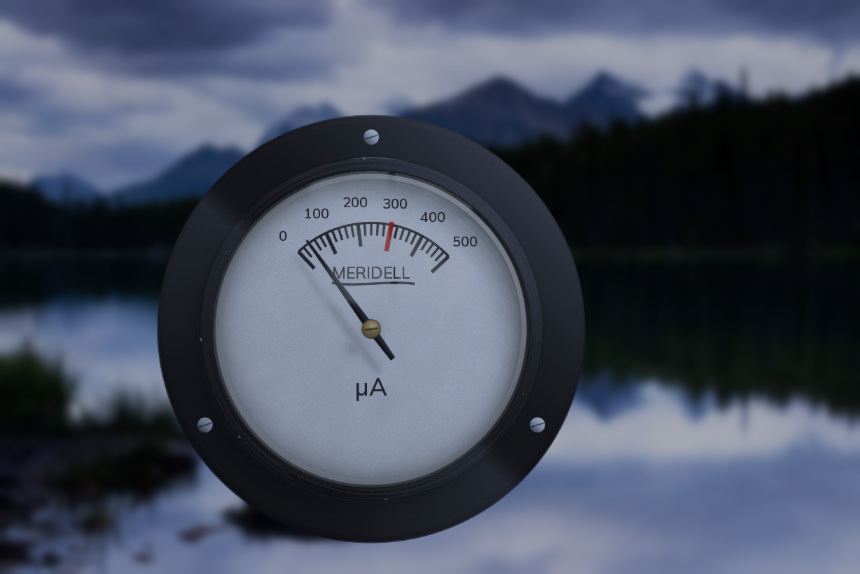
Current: 40 µA
